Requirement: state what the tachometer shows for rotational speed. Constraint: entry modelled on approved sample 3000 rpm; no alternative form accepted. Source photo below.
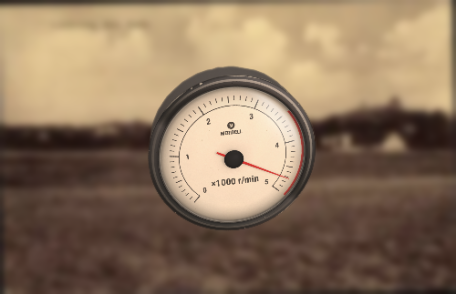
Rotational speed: 4700 rpm
